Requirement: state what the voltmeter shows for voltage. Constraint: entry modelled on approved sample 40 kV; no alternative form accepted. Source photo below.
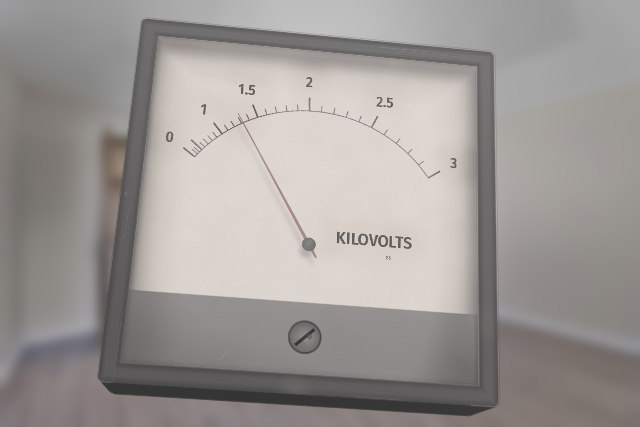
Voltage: 1.3 kV
